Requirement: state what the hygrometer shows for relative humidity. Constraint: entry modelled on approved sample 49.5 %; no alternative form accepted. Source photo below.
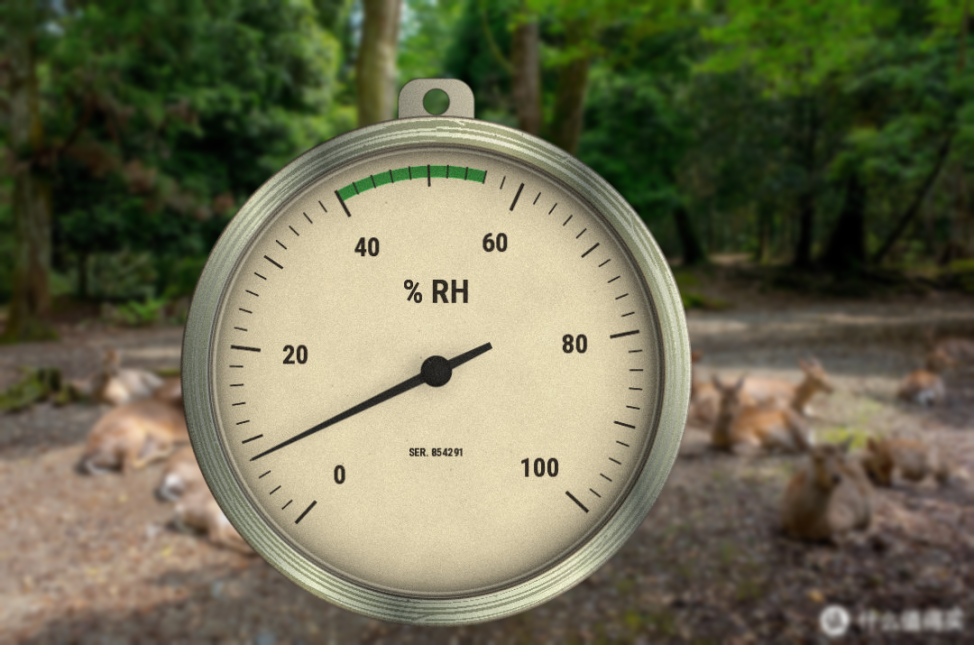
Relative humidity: 8 %
